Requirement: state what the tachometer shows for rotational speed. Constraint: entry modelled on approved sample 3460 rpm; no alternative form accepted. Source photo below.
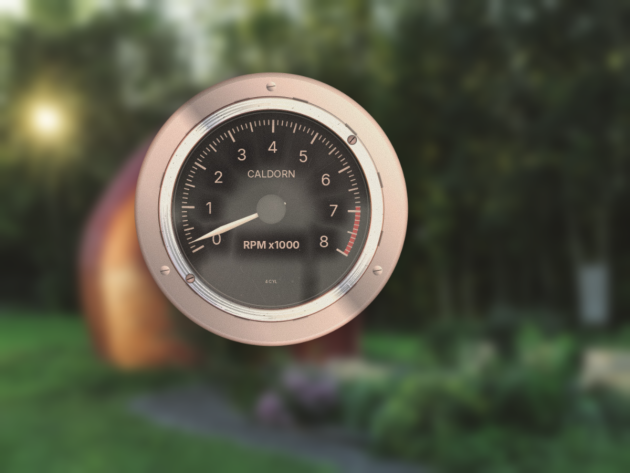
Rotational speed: 200 rpm
